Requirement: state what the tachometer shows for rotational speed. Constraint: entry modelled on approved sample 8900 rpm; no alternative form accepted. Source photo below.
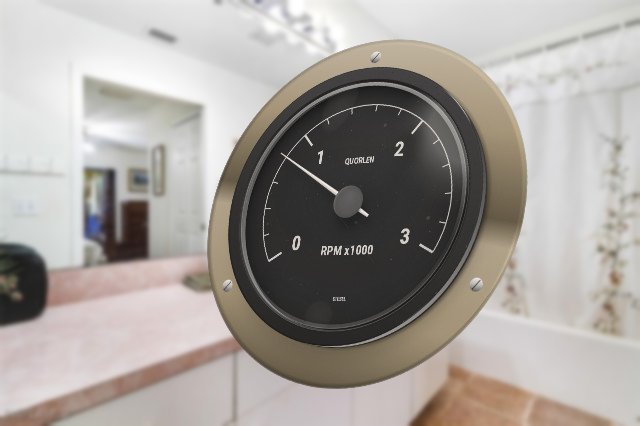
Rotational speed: 800 rpm
